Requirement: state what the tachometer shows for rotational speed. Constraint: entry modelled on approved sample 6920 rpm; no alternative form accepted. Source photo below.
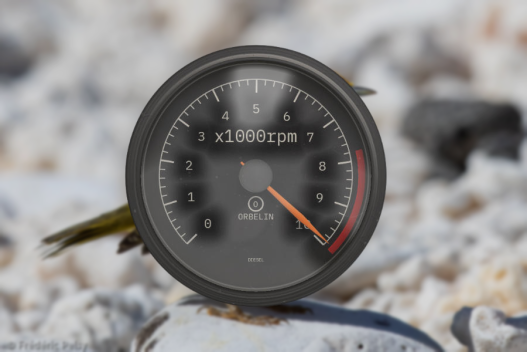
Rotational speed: 9900 rpm
